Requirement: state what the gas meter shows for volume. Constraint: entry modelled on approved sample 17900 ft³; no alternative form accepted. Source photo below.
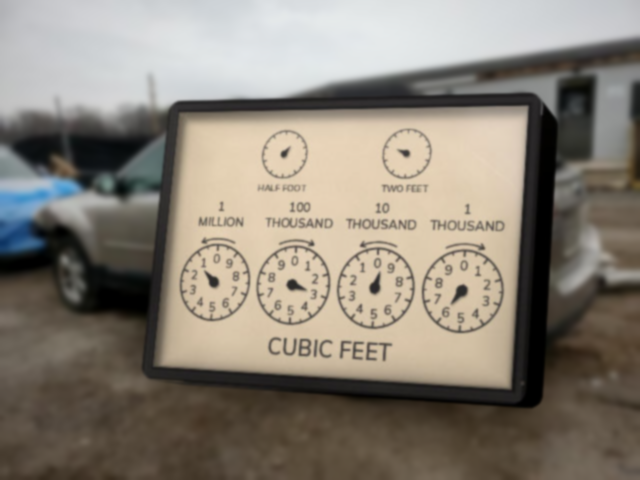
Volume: 129600 ft³
